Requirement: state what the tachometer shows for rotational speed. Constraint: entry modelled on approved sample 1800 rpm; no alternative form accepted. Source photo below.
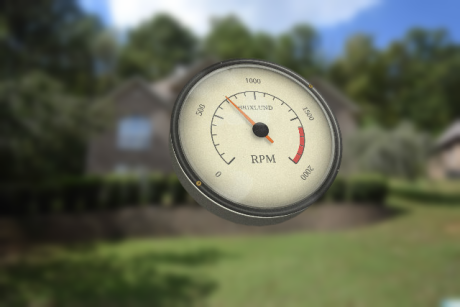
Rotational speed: 700 rpm
